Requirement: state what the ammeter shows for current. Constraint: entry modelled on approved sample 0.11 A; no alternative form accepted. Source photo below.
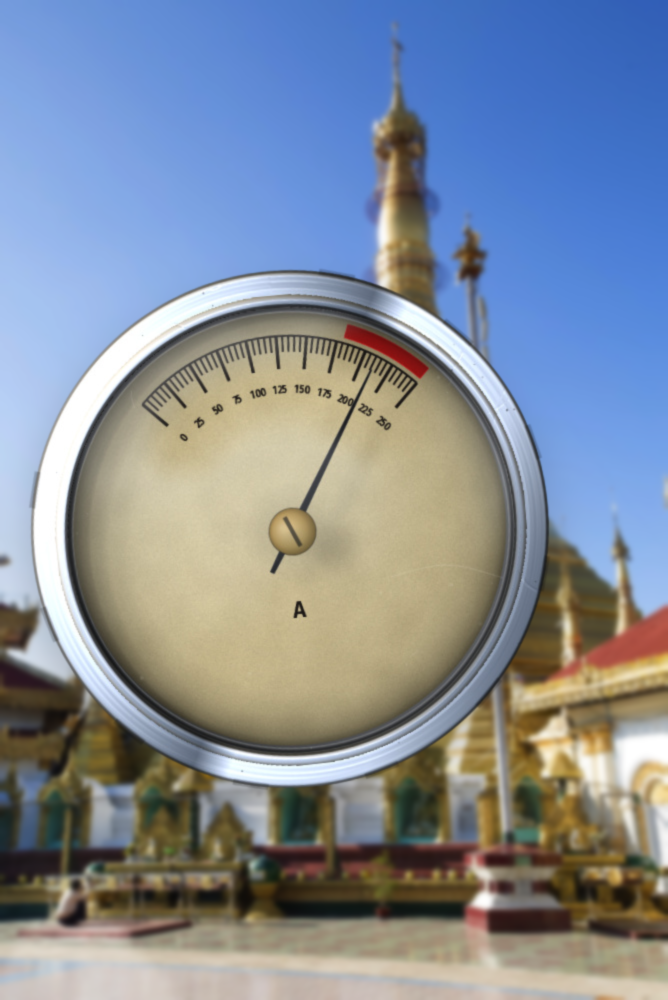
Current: 210 A
